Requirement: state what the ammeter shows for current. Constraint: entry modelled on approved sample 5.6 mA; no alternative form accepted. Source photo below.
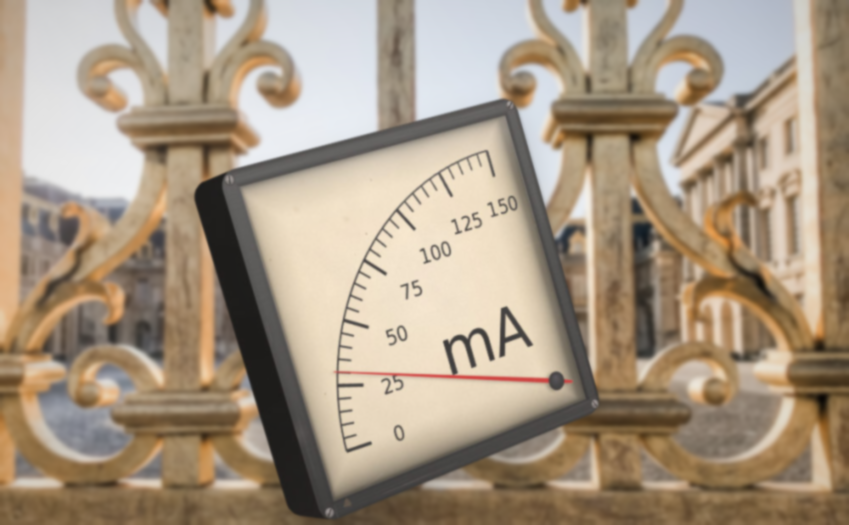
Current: 30 mA
